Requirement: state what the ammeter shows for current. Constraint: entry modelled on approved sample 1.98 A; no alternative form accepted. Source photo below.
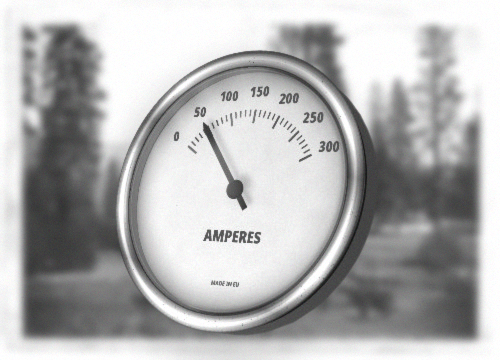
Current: 50 A
